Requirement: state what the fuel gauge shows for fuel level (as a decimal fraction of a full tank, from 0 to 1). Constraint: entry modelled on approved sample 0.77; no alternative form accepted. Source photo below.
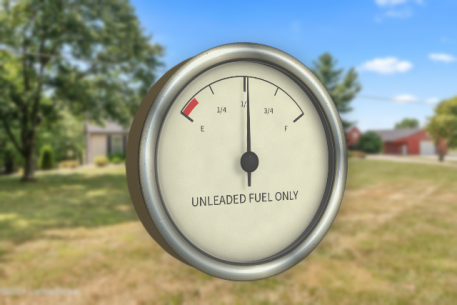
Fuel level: 0.5
